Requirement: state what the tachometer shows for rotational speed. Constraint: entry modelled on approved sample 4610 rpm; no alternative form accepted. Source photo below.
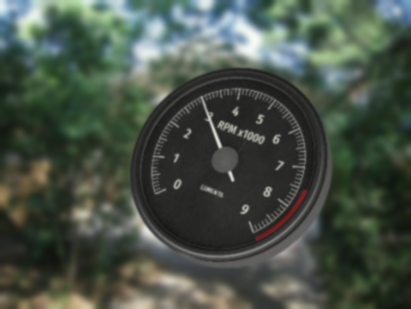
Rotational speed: 3000 rpm
